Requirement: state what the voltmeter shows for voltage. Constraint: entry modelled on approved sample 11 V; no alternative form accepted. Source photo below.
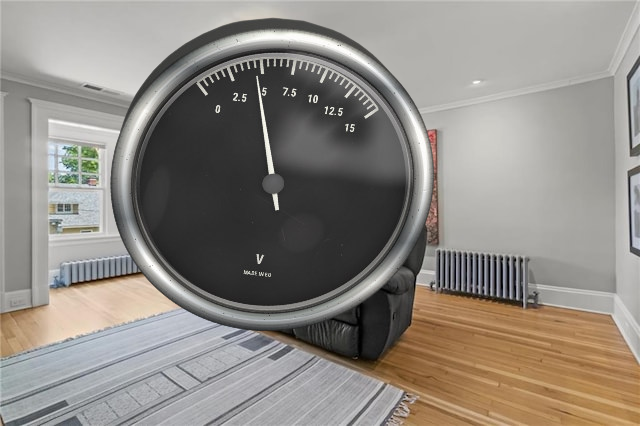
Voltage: 4.5 V
